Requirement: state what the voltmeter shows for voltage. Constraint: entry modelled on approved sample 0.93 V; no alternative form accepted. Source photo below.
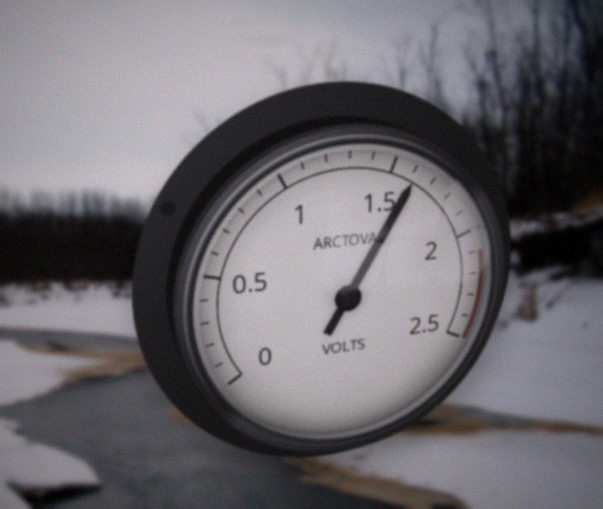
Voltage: 1.6 V
